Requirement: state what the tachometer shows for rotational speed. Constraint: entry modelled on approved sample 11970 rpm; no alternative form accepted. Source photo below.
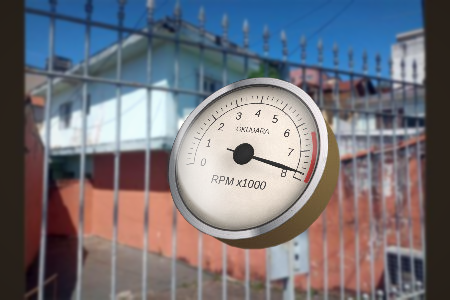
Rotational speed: 7800 rpm
